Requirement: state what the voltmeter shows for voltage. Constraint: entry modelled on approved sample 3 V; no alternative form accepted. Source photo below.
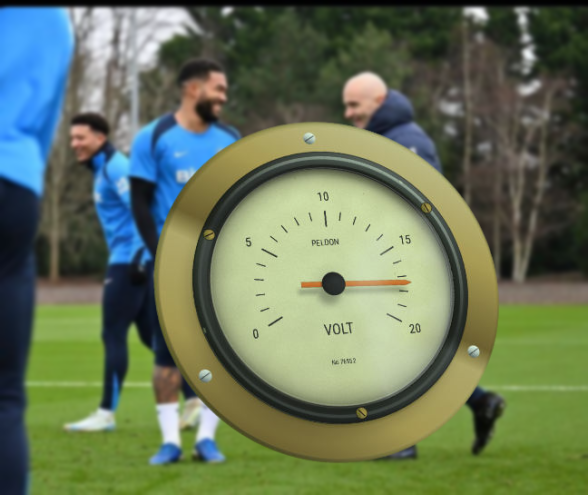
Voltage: 17.5 V
